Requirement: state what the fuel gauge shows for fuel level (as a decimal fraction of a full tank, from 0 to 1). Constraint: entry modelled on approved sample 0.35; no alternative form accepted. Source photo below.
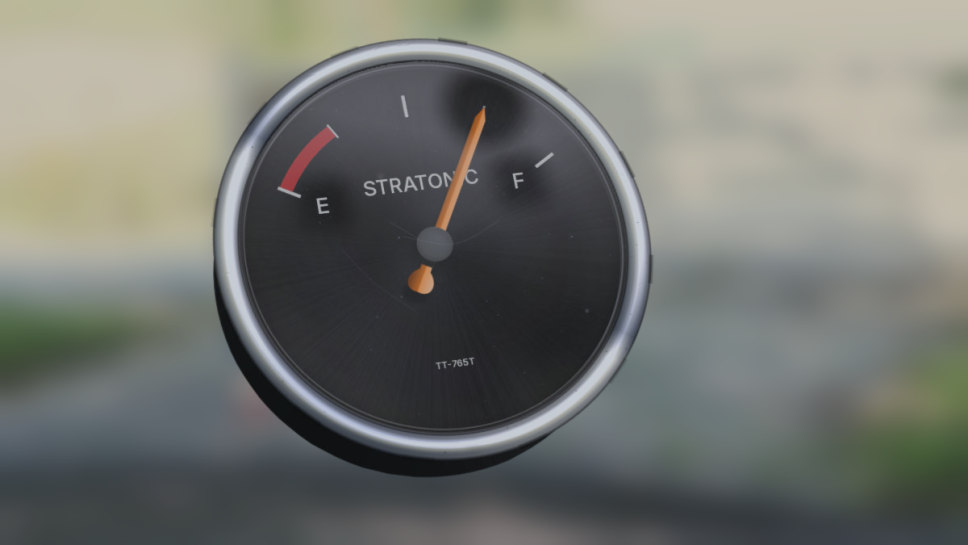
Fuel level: 0.75
